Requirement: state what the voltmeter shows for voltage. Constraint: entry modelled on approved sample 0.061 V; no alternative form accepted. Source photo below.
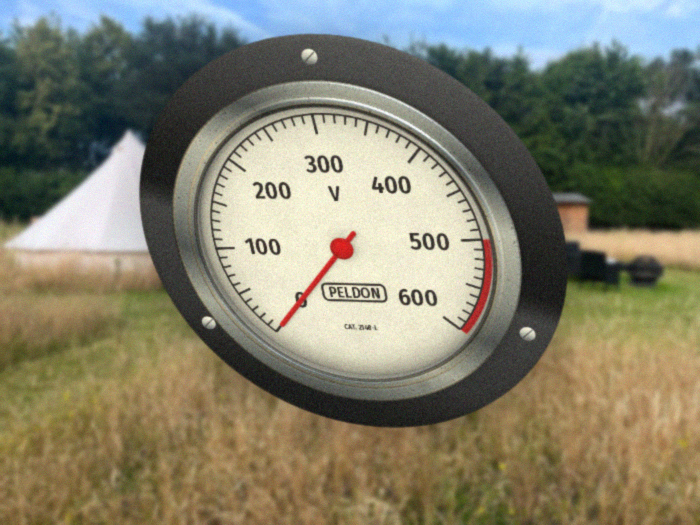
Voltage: 0 V
